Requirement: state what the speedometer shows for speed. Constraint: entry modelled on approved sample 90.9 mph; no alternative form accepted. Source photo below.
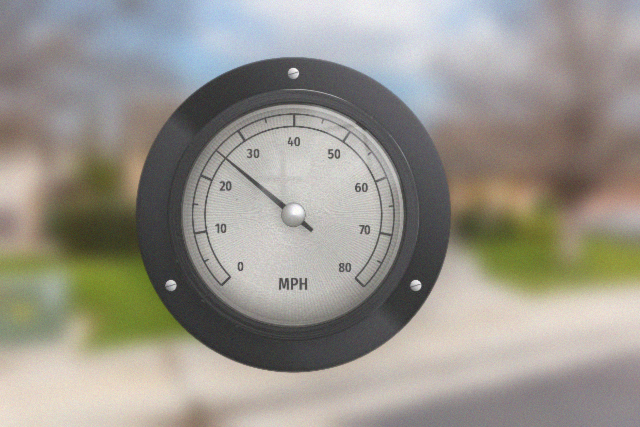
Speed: 25 mph
